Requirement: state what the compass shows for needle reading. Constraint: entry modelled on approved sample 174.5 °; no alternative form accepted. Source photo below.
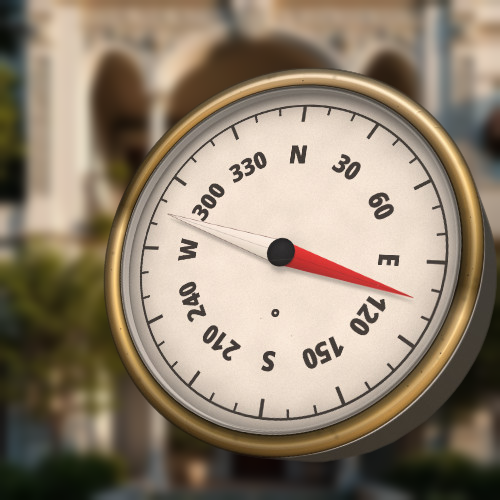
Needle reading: 105 °
